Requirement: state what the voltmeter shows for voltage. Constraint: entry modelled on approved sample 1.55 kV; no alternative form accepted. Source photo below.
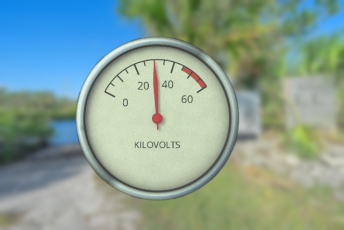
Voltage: 30 kV
